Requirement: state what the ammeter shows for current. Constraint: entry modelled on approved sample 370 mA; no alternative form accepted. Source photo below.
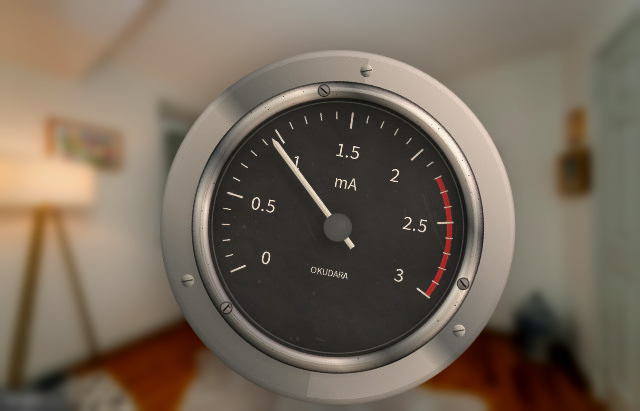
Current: 0.95 mA
